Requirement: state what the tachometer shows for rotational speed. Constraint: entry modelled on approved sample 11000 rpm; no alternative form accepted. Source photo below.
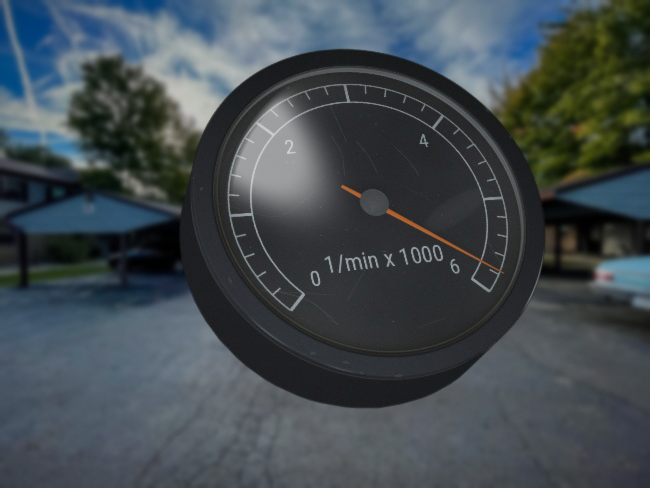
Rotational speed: 5800 rpm
